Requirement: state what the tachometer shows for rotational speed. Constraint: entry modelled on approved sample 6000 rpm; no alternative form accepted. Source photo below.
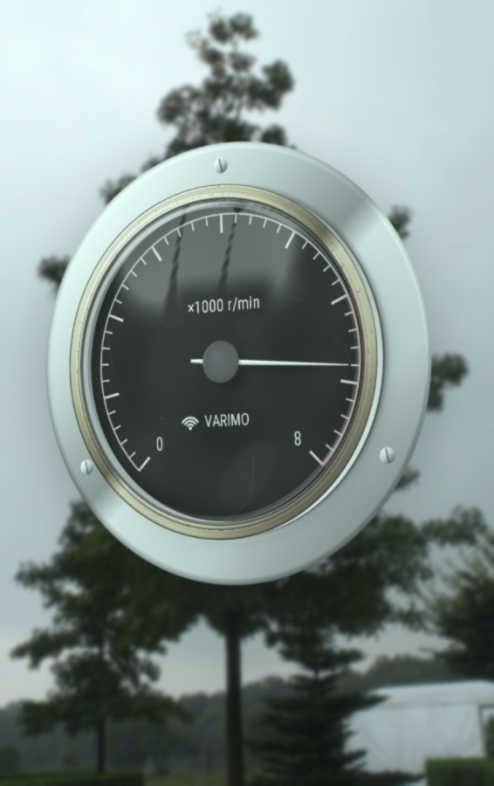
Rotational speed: 6800 rpm
